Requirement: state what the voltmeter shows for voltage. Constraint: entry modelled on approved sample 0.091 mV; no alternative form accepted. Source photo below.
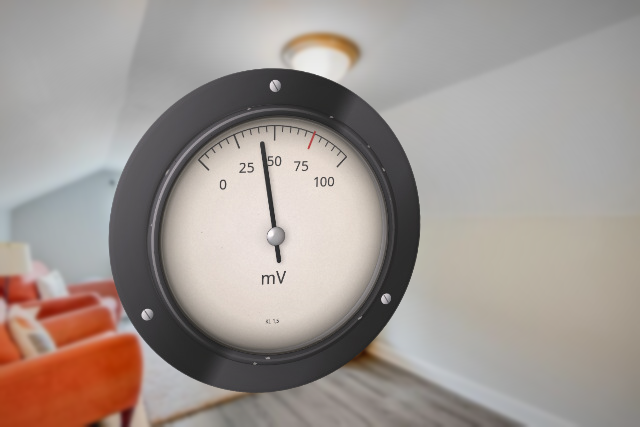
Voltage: 40 mV
